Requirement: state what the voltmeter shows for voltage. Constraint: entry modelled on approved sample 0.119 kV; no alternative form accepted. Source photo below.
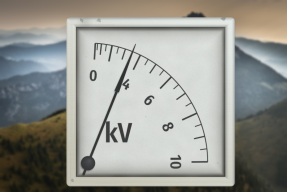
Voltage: 3.5 kV
